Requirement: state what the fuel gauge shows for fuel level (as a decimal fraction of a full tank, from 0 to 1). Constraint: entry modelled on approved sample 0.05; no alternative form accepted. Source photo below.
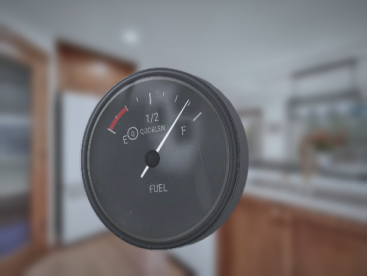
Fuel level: 0.875
